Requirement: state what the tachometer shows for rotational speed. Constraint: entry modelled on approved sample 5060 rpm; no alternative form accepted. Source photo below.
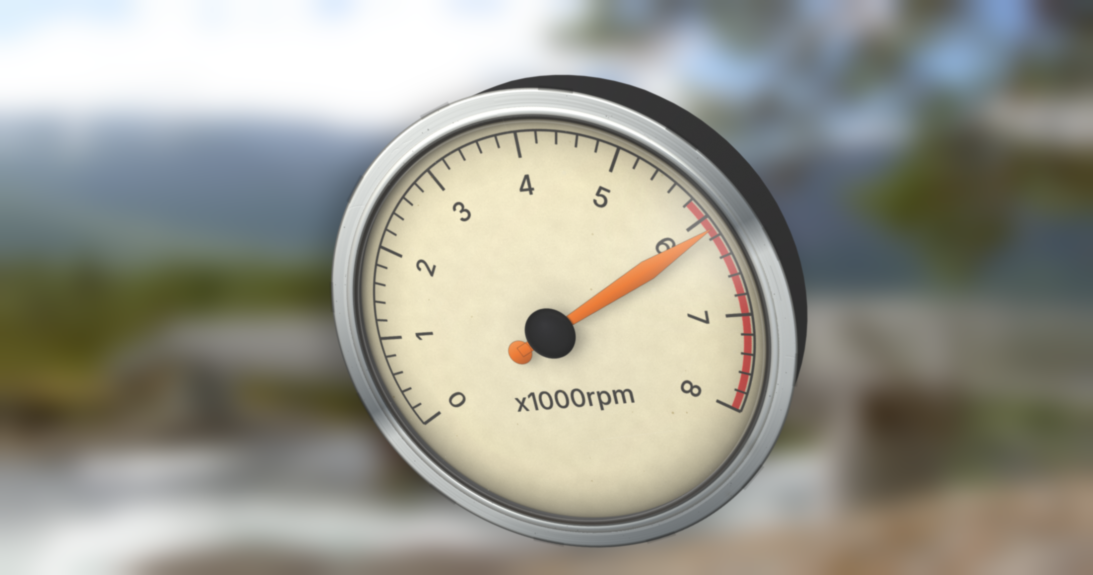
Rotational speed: 6100 rpm
